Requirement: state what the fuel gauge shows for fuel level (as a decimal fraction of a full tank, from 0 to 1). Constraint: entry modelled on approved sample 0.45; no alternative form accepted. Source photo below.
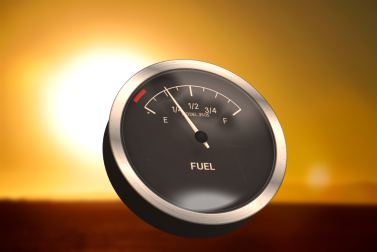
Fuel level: 0.25
